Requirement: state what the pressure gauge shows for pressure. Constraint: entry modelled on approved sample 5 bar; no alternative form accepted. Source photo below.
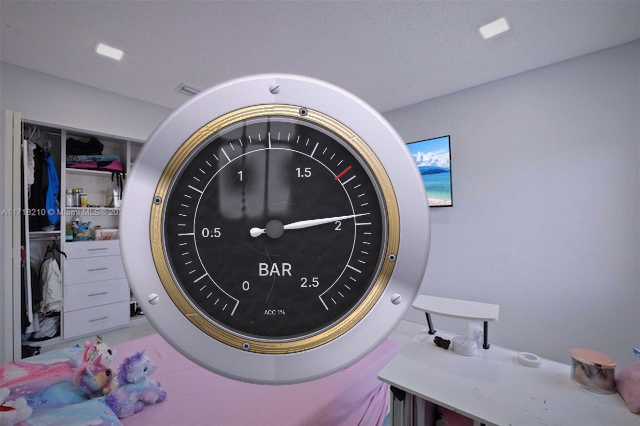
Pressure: 1.95 bar
